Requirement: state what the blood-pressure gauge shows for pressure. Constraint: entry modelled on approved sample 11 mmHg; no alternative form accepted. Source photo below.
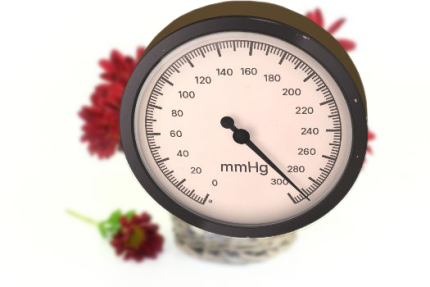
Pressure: 290 mmHg
